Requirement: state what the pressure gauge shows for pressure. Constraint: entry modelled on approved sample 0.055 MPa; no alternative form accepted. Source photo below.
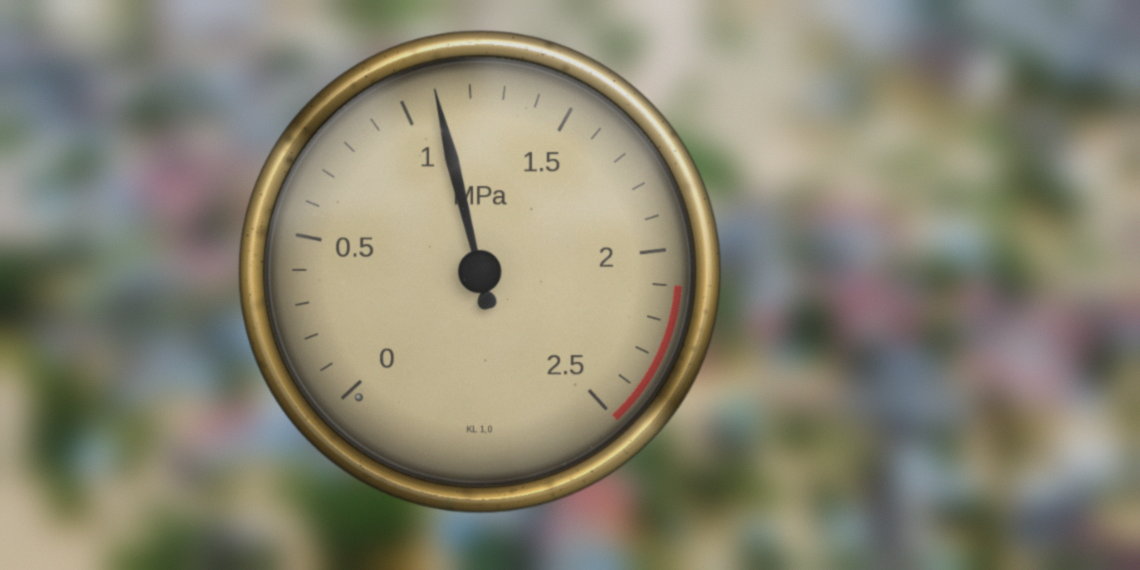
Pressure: 1.1 MPa
